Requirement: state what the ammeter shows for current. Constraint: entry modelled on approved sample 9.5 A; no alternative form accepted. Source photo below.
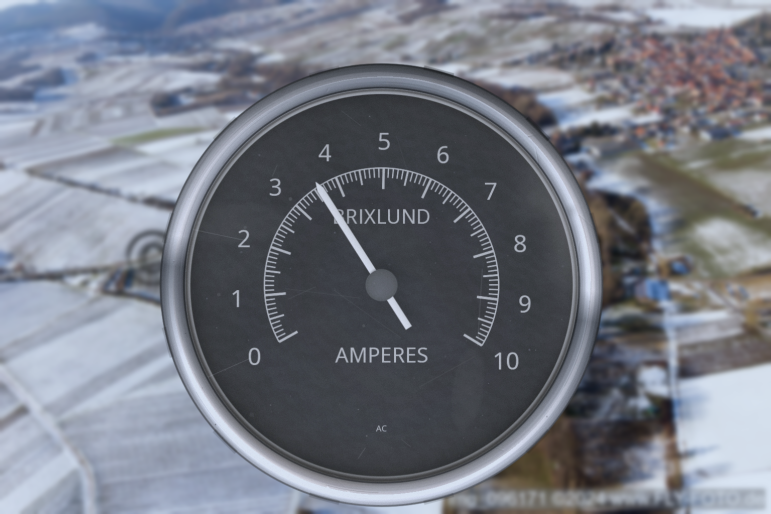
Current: 3.6 A
